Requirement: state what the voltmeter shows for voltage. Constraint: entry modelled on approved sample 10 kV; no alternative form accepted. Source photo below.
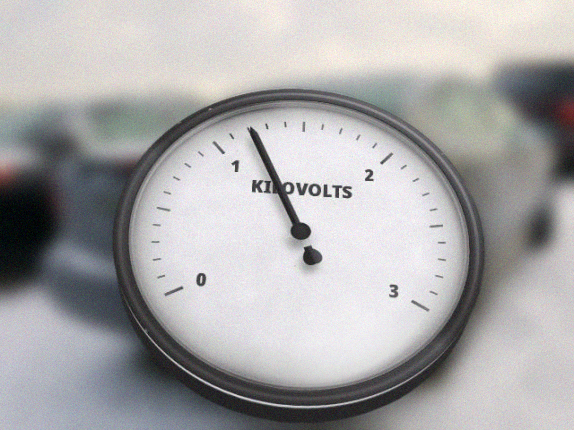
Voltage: 1.2 kV
